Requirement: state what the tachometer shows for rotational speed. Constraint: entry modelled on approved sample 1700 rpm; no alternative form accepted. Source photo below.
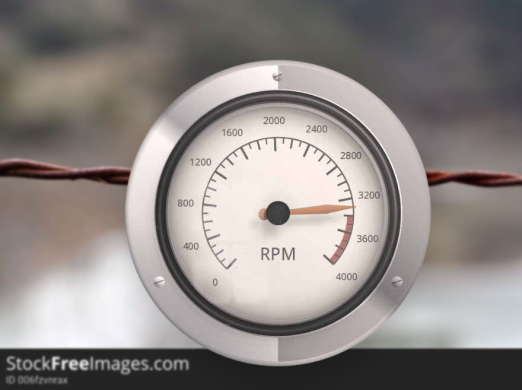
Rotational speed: 3300 rpm
